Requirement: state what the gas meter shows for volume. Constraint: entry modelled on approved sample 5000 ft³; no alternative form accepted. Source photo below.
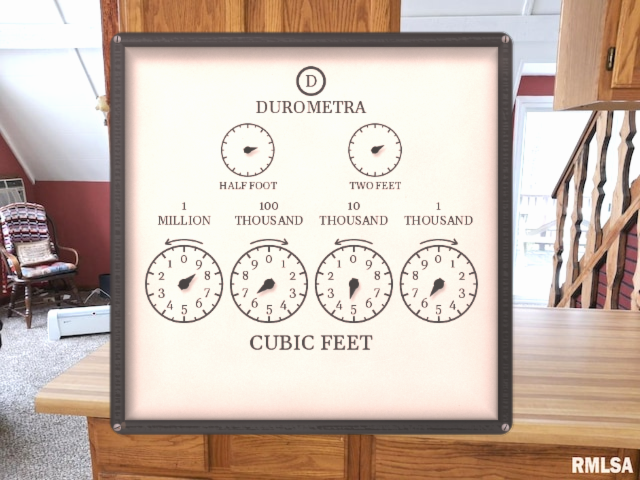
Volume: 864600 ft³
